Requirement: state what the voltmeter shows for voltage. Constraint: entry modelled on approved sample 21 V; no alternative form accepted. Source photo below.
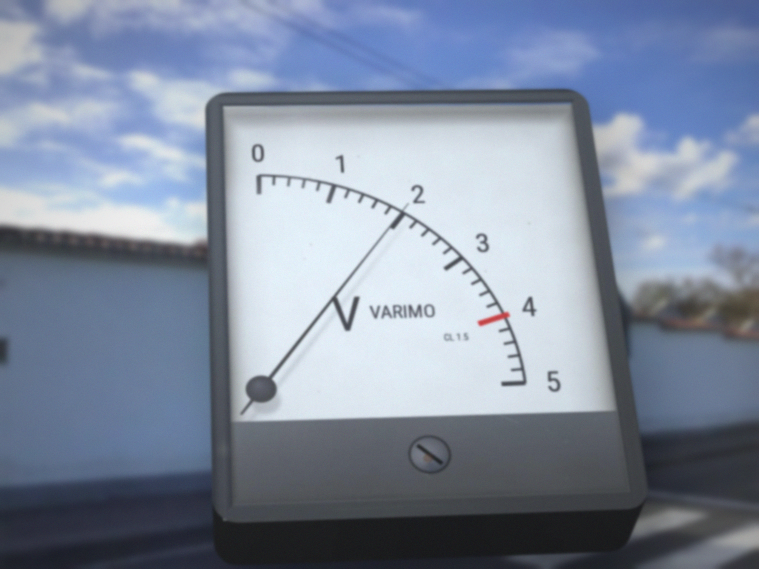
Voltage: 2 V
